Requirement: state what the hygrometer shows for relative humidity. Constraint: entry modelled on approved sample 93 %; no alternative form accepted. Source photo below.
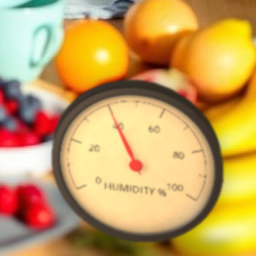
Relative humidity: 40 %
